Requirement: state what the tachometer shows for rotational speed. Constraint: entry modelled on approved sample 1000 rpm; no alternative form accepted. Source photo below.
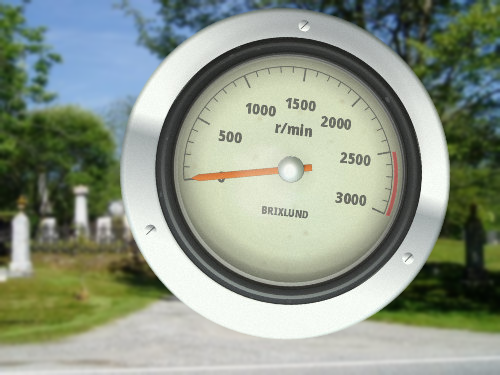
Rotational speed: 0 rpm
